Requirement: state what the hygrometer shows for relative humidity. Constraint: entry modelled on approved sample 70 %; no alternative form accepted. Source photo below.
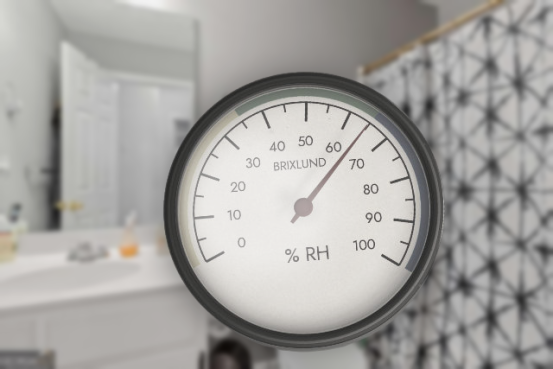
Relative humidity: 65 %
